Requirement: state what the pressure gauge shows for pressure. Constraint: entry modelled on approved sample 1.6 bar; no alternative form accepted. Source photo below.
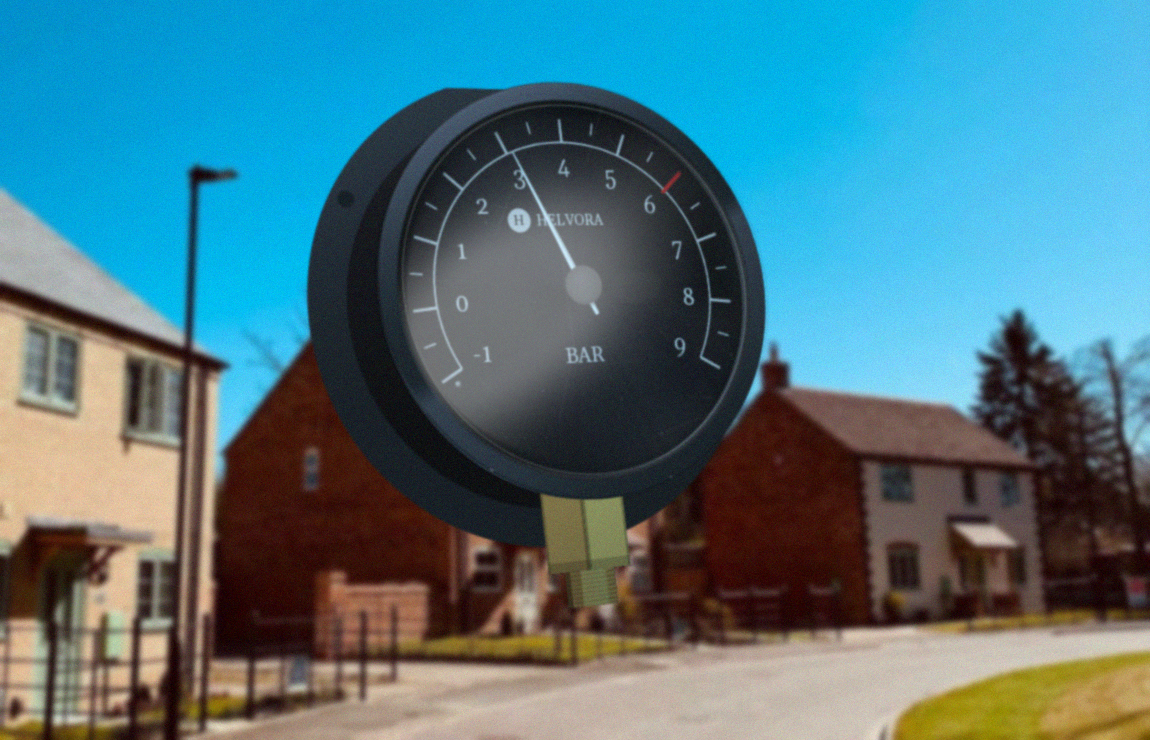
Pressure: 3 bar
